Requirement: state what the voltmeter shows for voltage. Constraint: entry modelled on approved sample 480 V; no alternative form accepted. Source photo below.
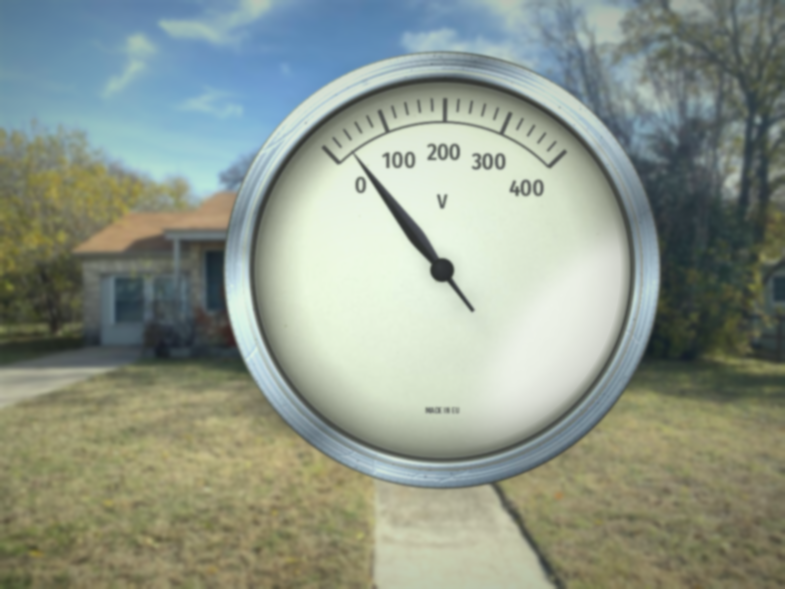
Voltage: 30 V
